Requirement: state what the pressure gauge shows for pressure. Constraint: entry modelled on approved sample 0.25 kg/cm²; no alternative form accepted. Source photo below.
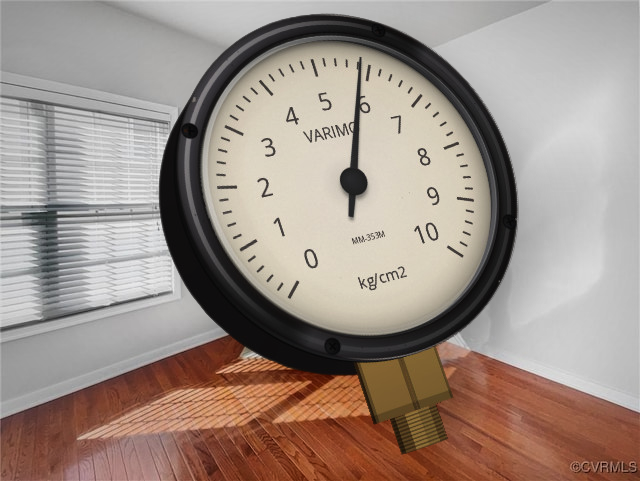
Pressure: 5.8 kg/cm²
